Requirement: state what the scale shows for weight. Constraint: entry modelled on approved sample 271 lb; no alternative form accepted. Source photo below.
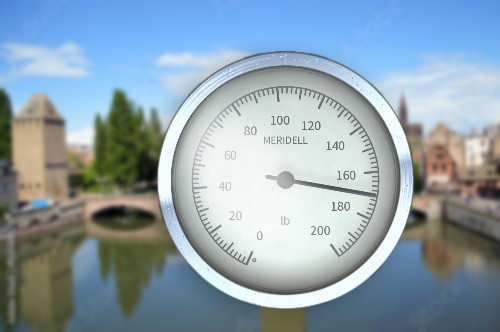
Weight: 170 lb
